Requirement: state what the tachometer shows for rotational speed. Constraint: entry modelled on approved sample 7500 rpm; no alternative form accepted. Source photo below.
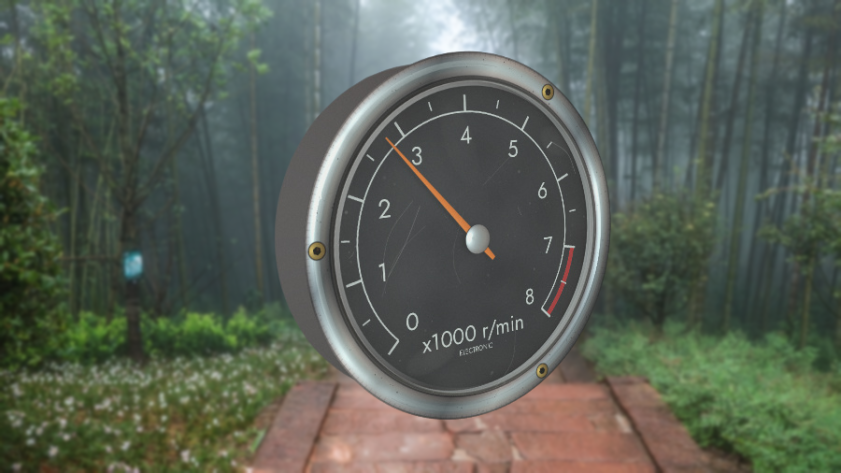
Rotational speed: 2750 rpm
